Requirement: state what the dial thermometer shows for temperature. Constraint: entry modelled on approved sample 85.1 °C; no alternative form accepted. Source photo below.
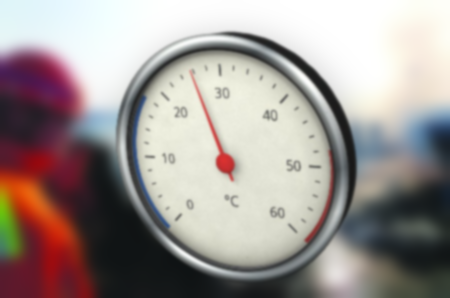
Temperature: 26 °C
